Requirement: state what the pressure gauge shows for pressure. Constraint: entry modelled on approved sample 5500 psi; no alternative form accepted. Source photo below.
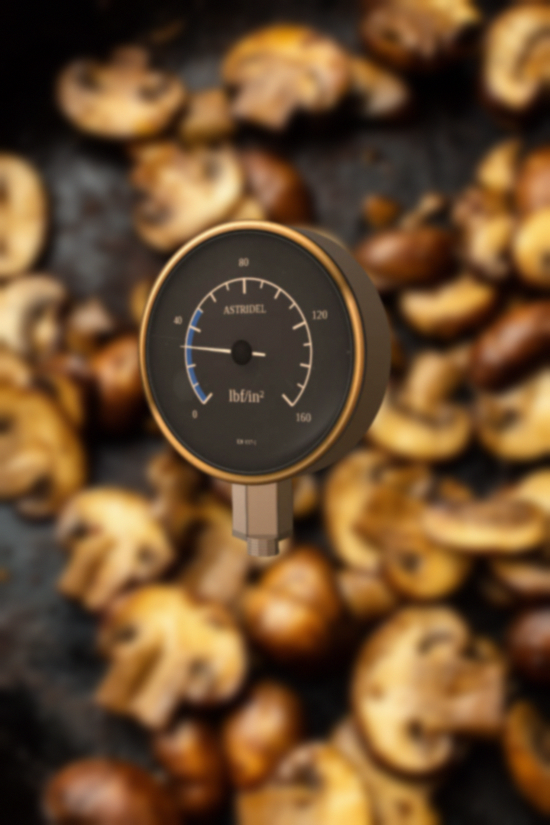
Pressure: 30 psi
